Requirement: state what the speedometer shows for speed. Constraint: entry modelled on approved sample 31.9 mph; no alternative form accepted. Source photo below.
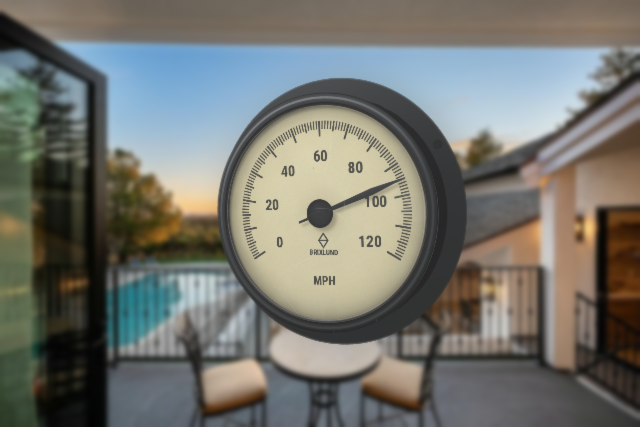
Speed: 95 mph
